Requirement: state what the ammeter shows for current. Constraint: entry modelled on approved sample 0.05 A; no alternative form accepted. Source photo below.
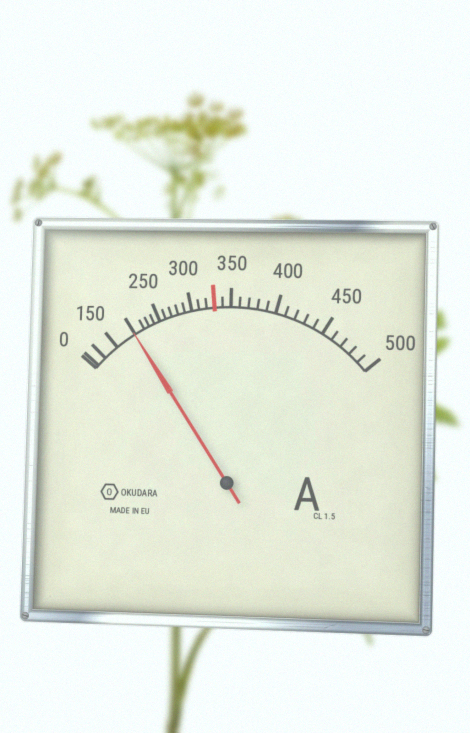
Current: 200 A
